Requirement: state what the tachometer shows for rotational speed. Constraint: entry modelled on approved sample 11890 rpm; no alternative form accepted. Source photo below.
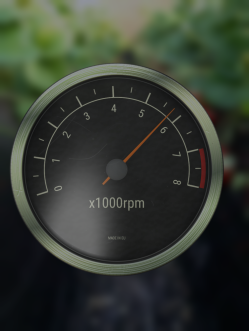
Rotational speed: 5750 rpm
